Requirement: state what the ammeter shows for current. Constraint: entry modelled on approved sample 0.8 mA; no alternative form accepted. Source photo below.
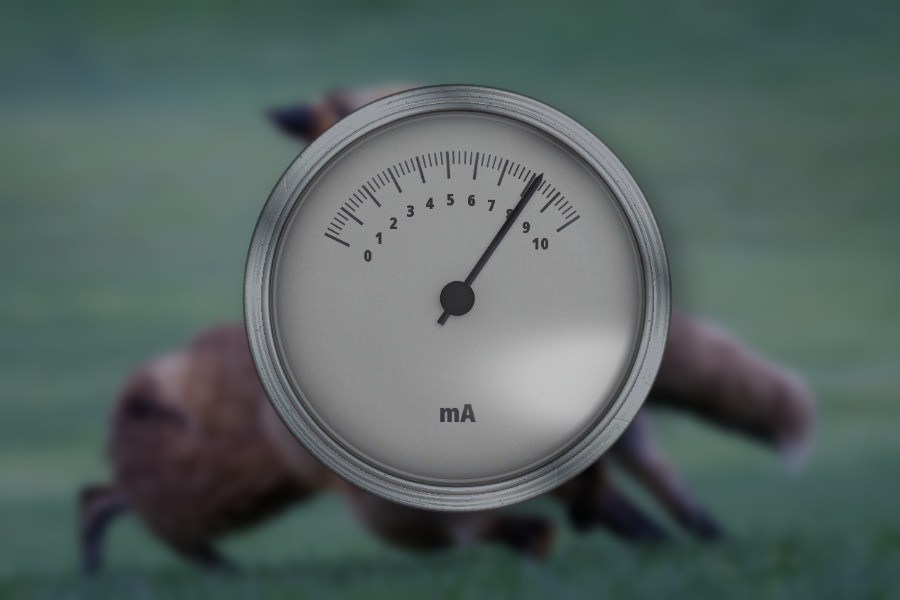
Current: 8.2 mA
